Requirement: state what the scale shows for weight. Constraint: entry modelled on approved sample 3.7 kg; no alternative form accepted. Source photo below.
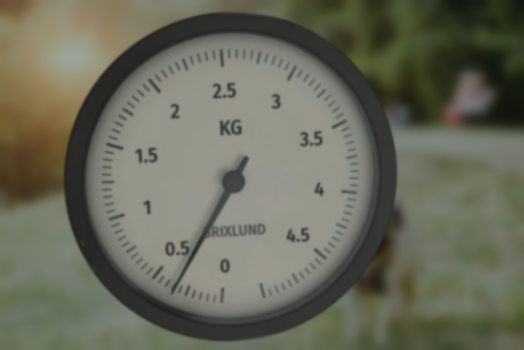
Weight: 0.35 kg
